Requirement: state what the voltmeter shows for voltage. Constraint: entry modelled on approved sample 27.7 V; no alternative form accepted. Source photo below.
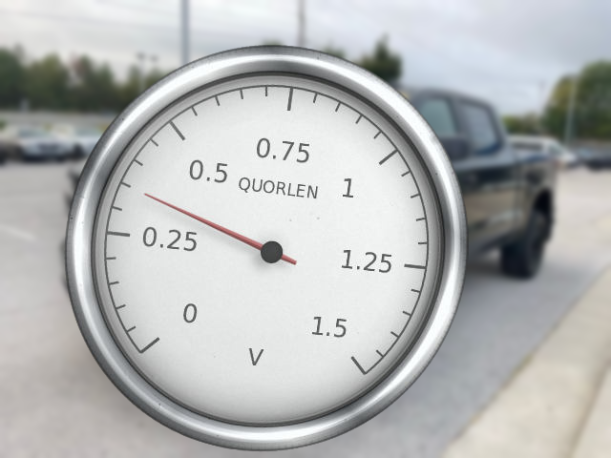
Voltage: 0.35 V
